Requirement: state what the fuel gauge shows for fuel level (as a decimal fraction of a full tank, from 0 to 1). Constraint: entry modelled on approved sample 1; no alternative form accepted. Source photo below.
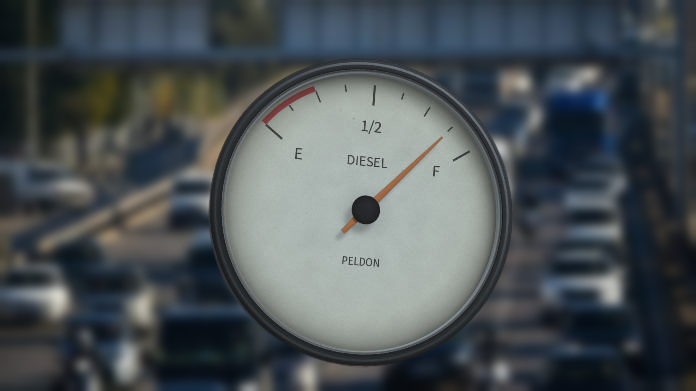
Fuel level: 0.875
